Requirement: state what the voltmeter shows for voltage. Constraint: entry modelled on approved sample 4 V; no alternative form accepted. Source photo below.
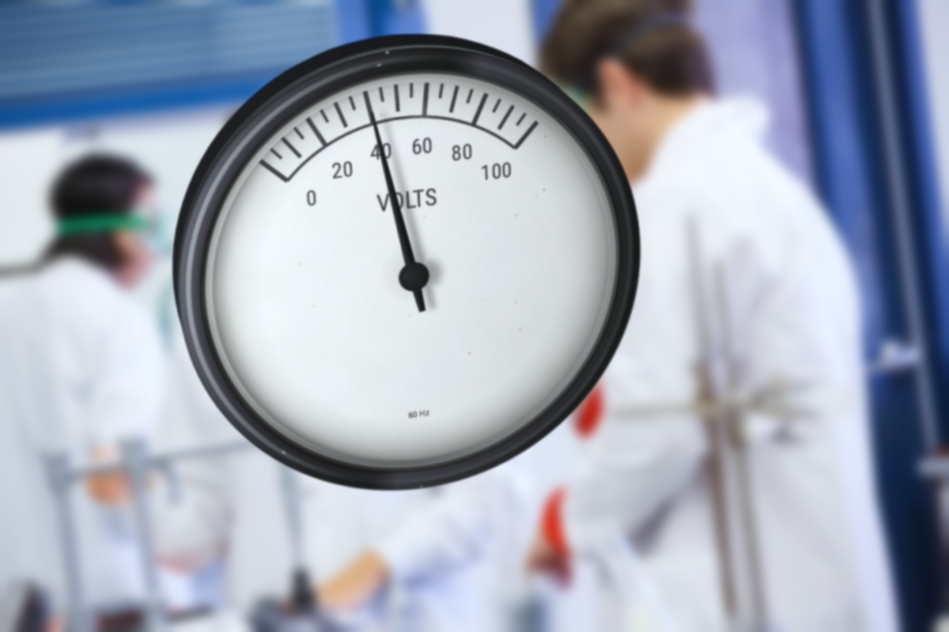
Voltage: 40 V
